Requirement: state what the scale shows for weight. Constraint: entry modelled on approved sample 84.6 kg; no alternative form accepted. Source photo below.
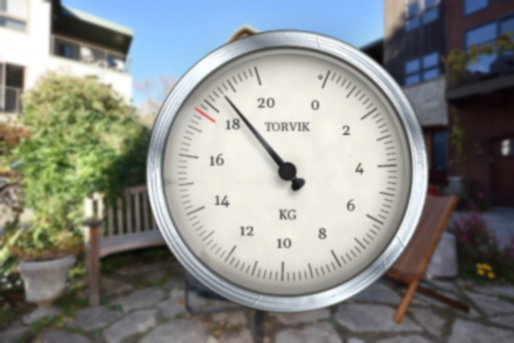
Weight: 18.6 kg
